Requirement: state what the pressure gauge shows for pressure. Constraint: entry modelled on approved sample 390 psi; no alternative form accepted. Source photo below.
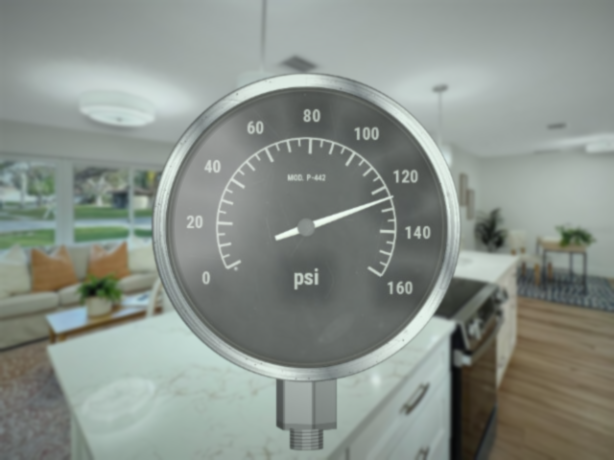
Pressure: 125 psi
